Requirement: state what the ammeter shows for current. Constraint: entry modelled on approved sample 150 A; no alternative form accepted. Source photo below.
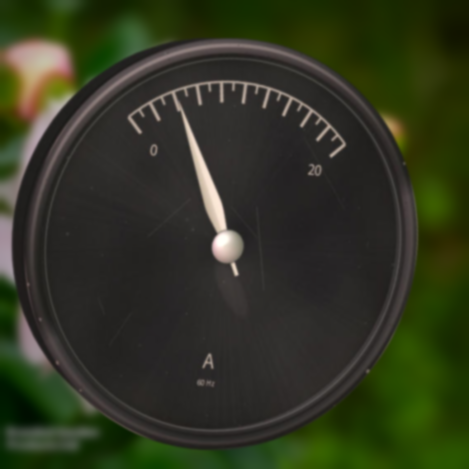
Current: 4 A
